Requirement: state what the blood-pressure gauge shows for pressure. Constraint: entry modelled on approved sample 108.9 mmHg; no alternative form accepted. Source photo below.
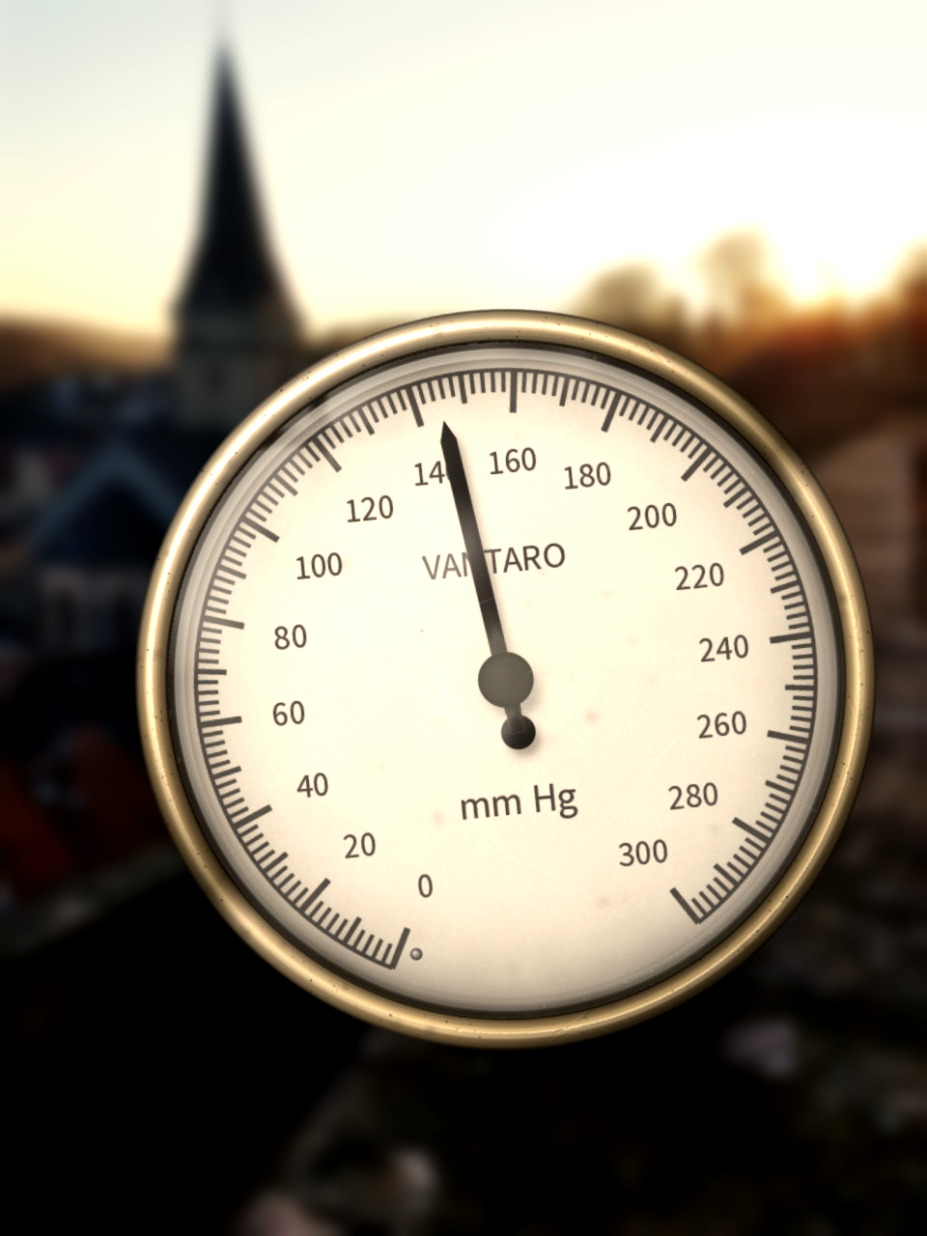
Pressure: 145 mmHg
